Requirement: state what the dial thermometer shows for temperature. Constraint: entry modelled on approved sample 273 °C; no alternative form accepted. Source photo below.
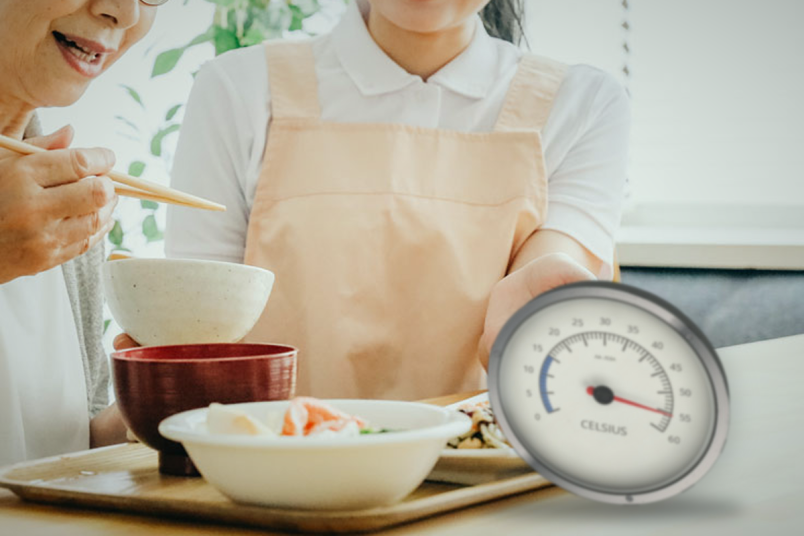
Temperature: 55 °C
